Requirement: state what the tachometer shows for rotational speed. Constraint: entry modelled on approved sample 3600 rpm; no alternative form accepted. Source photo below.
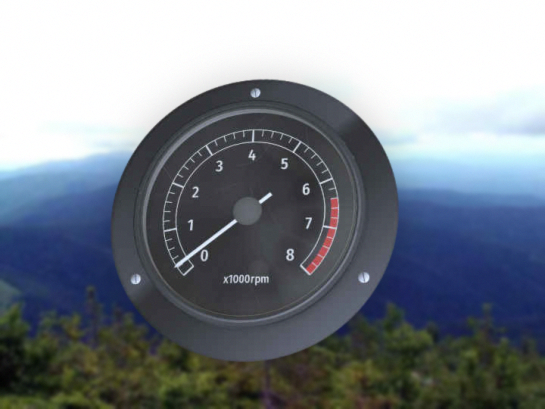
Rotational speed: 200 rpm
